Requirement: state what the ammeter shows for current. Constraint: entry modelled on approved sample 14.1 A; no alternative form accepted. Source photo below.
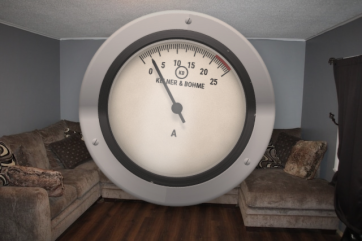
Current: 2.5 A
